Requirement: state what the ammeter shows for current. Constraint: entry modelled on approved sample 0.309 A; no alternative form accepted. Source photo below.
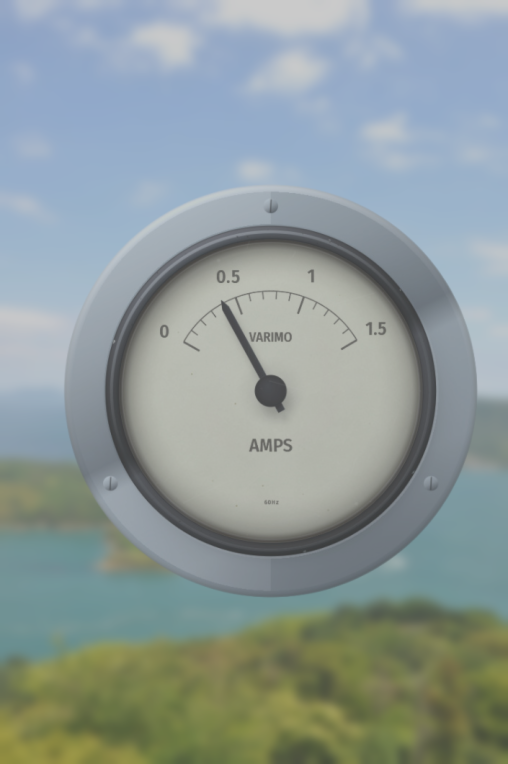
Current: 0.4 A
